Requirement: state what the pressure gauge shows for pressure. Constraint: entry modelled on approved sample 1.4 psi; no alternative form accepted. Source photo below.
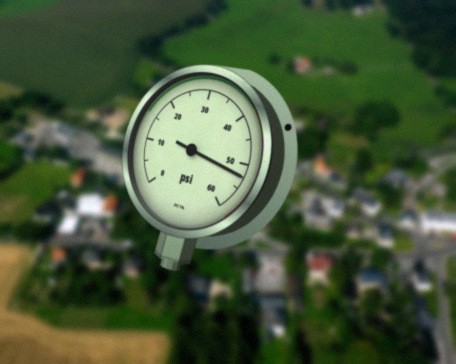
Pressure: 52.5 psi
